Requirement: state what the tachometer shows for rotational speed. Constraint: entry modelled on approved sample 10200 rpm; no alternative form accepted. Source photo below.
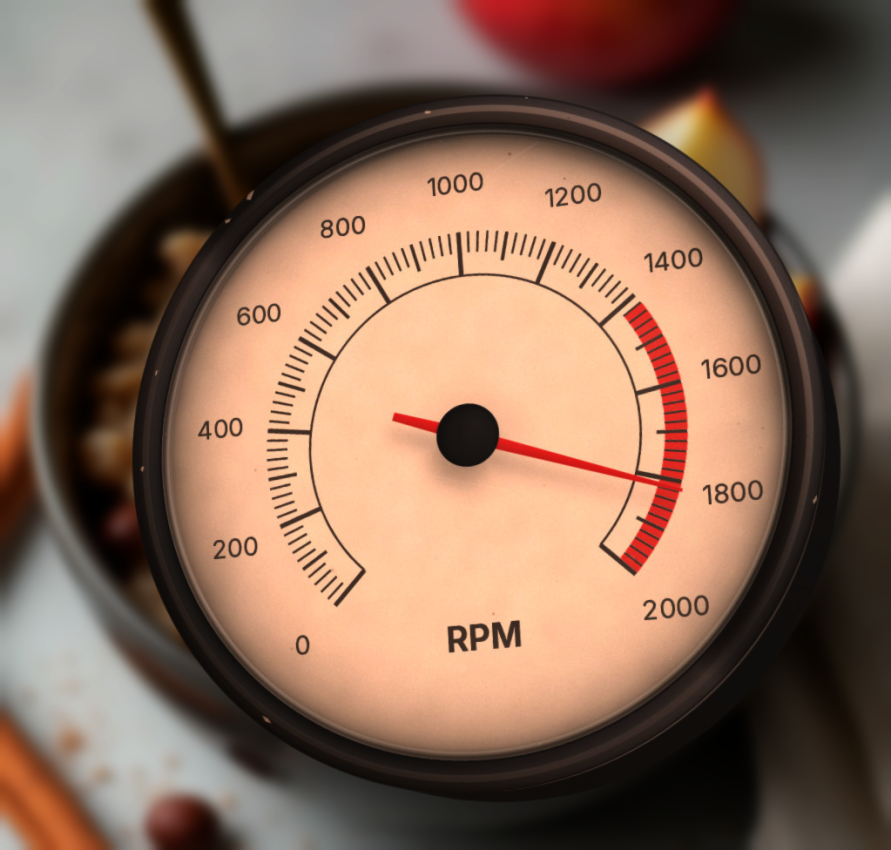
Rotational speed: 1820 rpm
